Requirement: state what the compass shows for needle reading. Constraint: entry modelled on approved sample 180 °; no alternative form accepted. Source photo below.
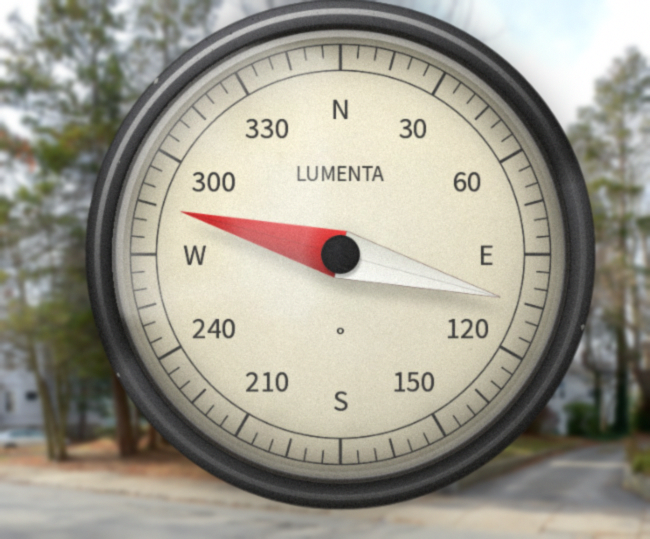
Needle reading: 285 °
